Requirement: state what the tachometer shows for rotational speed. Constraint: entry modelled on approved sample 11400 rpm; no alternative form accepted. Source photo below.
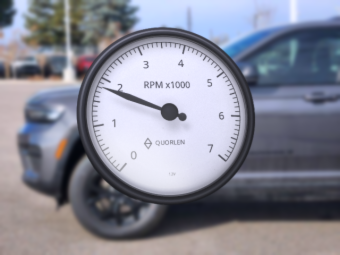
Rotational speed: 1800 rpm
